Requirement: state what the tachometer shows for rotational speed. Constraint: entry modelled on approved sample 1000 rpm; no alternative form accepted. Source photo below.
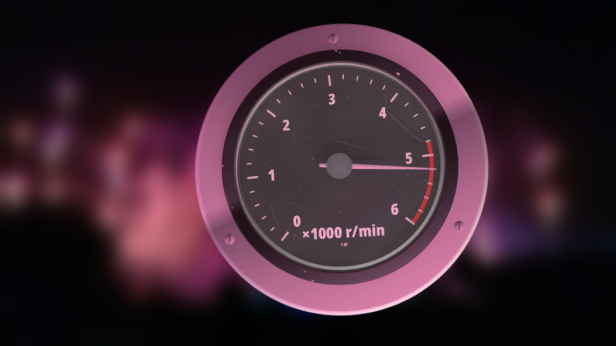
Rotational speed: 5200 rpm
